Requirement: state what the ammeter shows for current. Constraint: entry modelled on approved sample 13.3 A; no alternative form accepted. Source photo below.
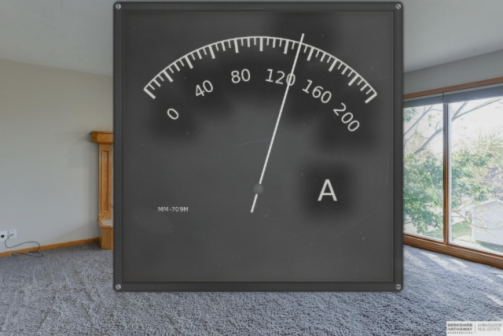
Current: 130 A
